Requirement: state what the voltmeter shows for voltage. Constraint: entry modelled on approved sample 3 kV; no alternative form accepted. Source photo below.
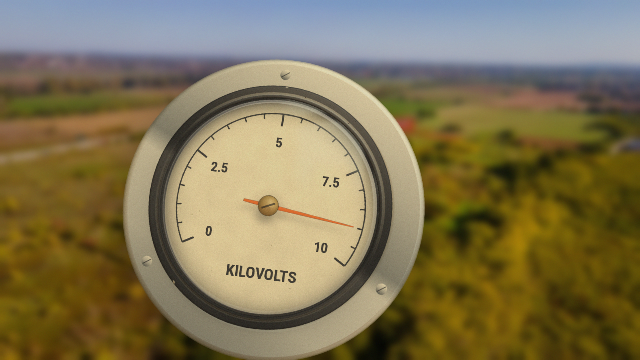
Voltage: 9 kV
